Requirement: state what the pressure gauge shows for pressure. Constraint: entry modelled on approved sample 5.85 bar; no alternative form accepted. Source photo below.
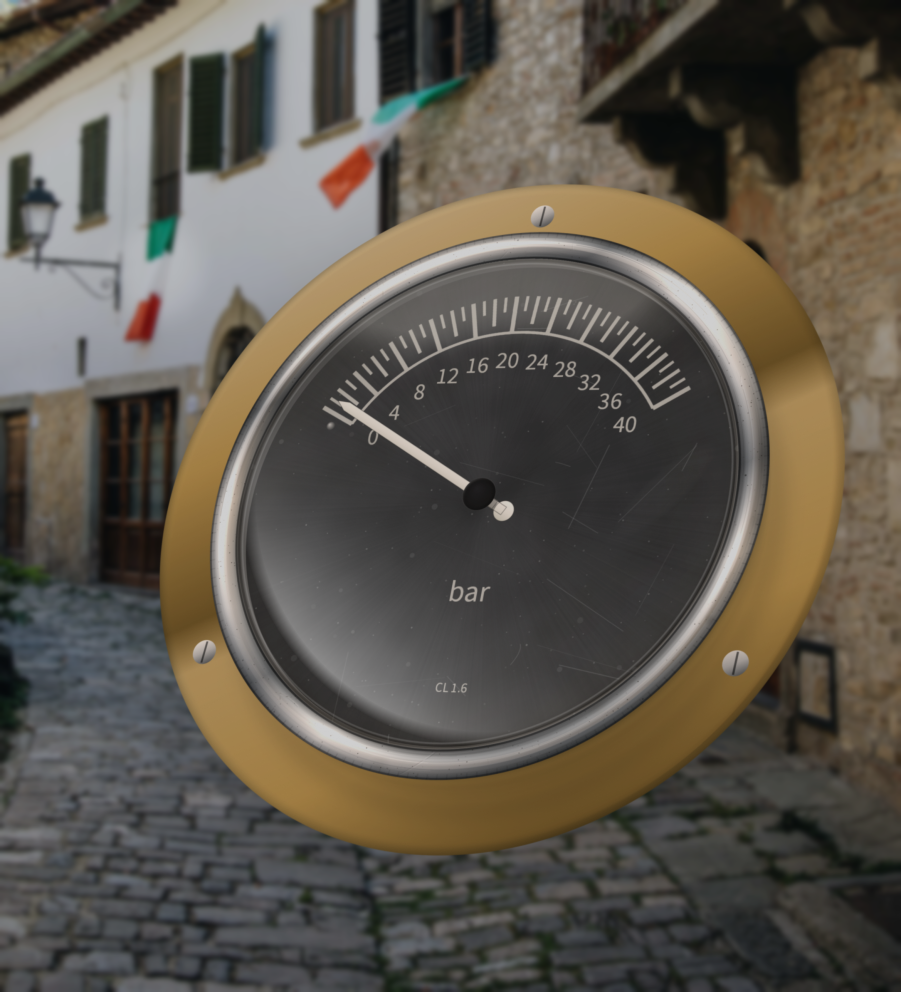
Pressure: 1 bar
